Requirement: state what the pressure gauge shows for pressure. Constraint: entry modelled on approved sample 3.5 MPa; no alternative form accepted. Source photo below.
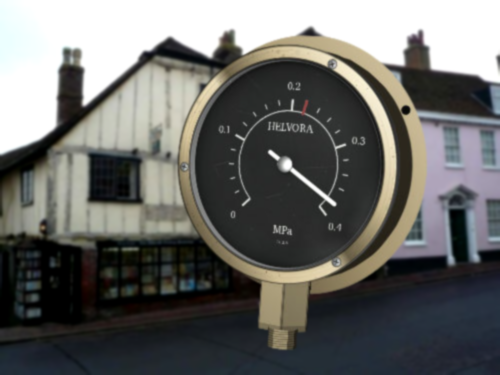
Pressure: 0.38 MPa
